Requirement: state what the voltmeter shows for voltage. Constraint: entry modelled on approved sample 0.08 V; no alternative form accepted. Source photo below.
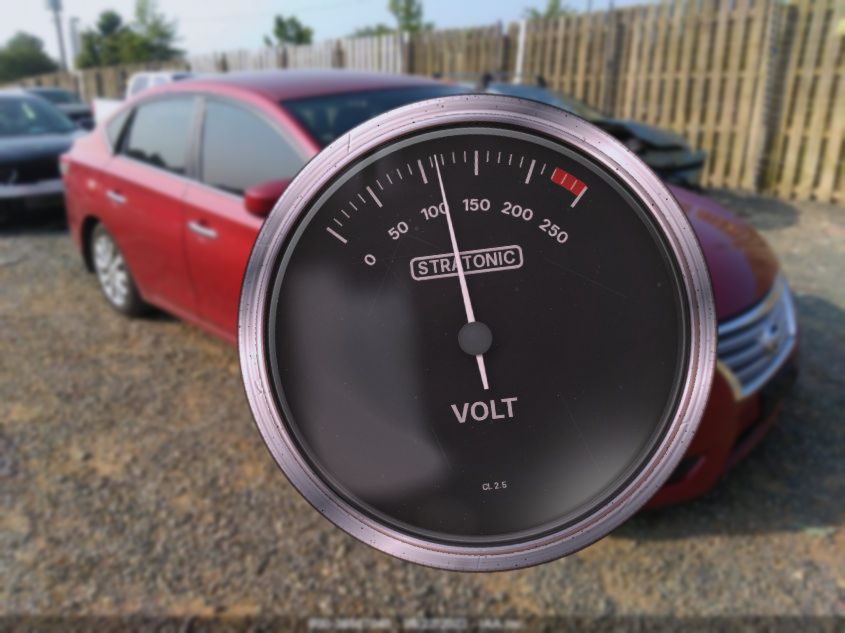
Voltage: 115 V
